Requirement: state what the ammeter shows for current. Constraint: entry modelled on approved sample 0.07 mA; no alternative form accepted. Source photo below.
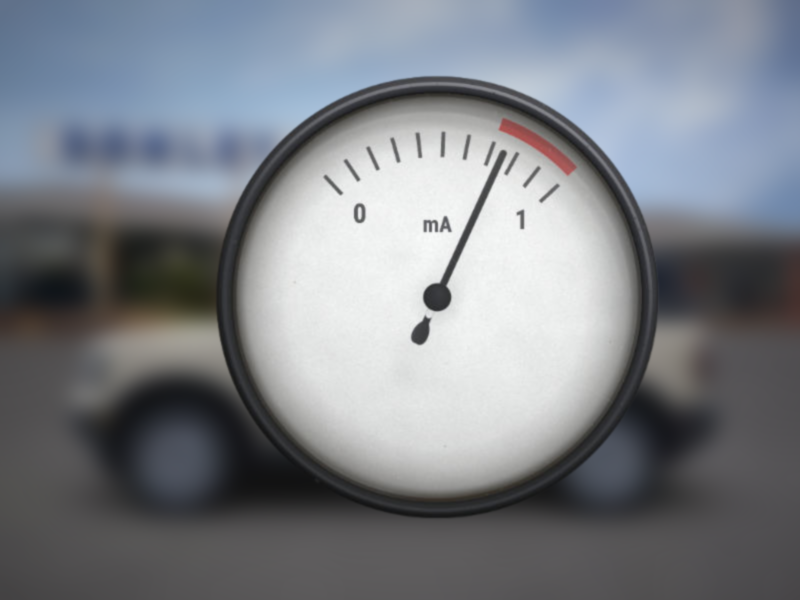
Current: 0.75 mA
